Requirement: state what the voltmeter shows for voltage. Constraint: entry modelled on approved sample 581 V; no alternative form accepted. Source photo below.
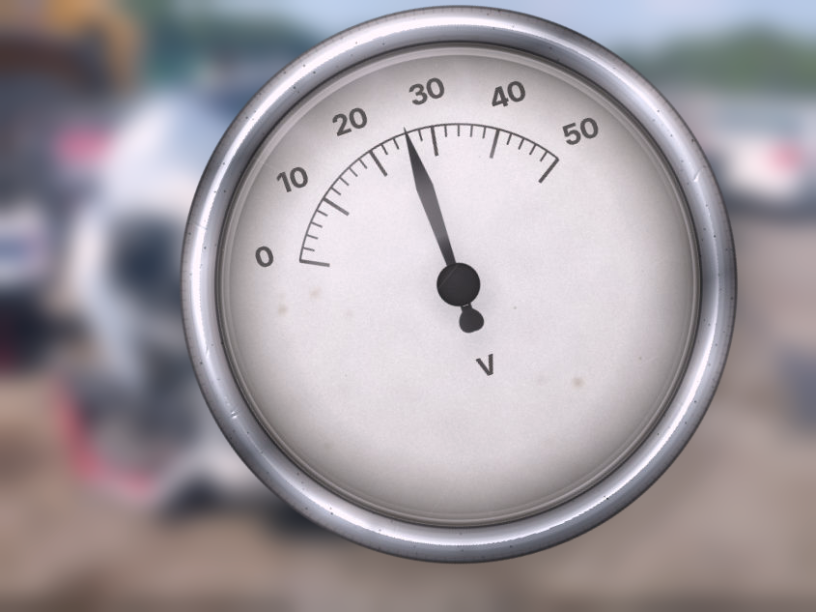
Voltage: 26 V
